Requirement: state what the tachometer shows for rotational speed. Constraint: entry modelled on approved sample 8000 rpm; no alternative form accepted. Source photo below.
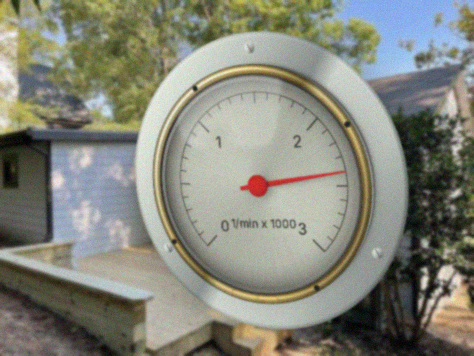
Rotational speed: 2400 rpm
